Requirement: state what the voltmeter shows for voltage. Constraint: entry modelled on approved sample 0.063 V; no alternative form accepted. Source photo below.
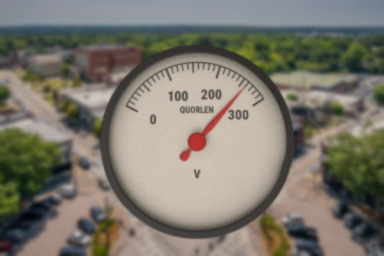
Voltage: 260 V
